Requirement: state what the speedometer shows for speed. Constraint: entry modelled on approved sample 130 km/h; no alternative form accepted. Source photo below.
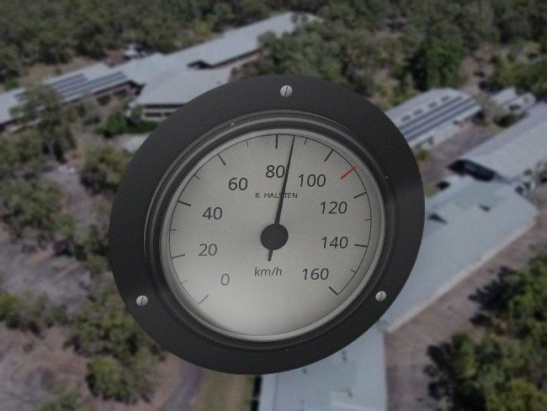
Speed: 85 km/h
